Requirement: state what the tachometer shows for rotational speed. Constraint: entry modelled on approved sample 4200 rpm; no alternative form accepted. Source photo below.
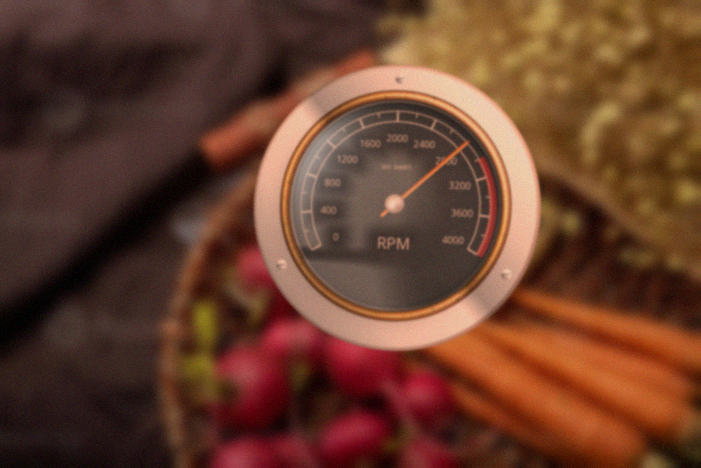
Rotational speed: 2800 rpm
